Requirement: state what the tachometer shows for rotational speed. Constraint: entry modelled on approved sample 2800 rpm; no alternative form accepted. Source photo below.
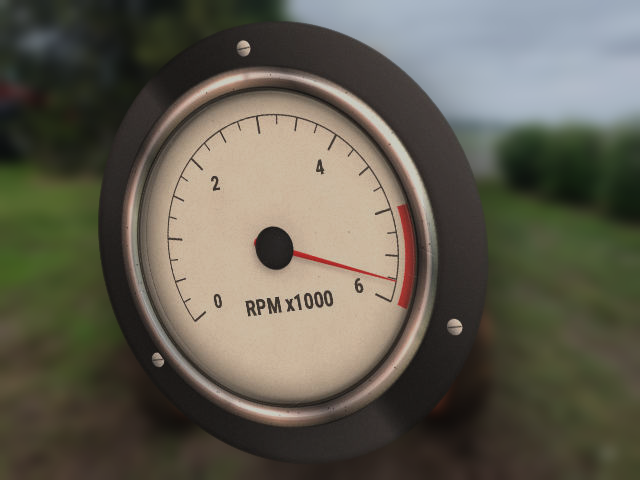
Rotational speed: 5750 rpm
